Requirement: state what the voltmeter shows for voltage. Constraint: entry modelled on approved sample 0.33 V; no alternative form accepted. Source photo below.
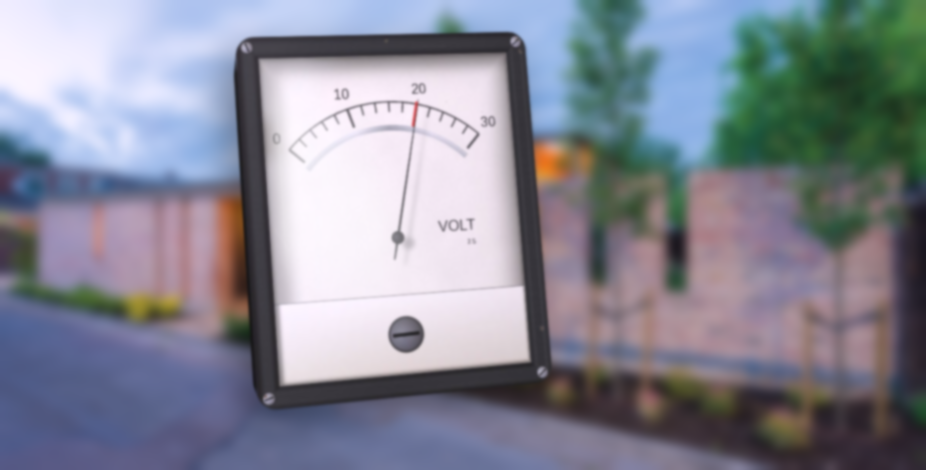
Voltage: 20 V
